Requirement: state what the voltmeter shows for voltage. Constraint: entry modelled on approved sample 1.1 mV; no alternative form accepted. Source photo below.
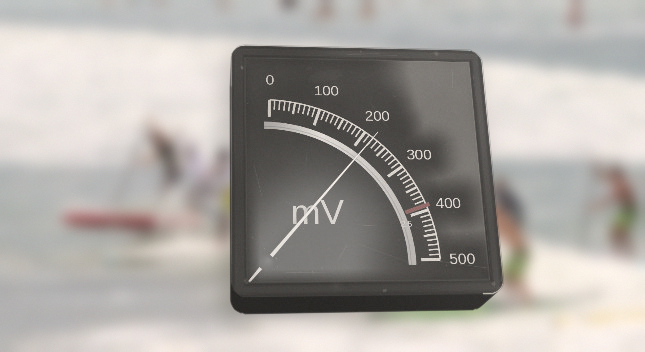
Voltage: 220 mV
